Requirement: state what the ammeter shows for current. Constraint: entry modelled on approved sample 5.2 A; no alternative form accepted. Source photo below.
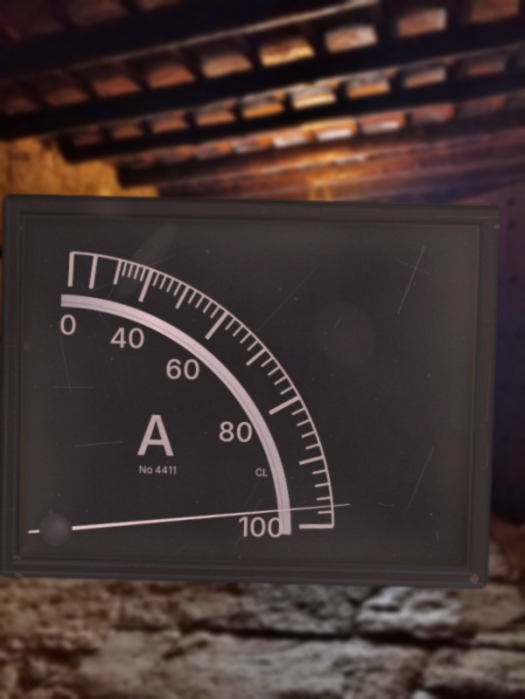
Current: 97 A
